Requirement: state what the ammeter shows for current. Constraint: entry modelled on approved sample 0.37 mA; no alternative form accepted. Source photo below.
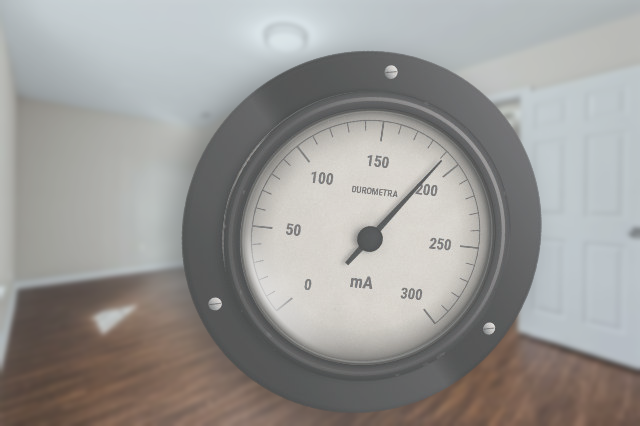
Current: 190 mA
